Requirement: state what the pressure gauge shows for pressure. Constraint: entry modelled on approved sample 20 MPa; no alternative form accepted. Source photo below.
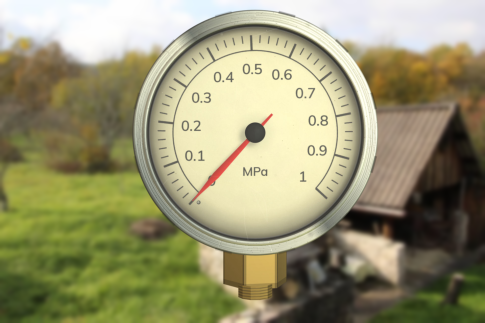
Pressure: 0 MPa
